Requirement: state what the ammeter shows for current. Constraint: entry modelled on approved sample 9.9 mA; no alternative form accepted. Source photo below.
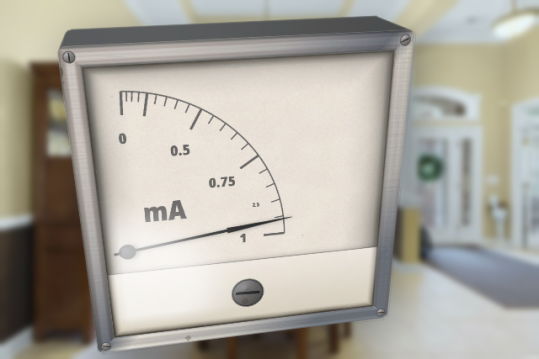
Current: 0.95 mA
